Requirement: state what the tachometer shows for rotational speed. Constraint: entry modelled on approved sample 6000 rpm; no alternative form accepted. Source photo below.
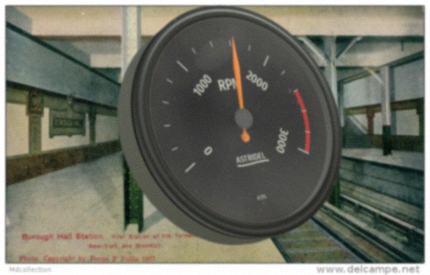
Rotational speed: 1600 rpm
